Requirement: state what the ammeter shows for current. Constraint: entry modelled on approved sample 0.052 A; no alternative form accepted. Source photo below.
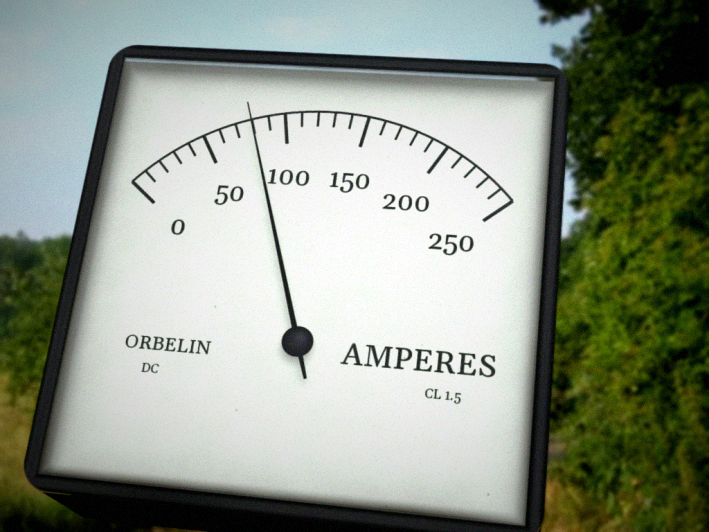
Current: 80 A
